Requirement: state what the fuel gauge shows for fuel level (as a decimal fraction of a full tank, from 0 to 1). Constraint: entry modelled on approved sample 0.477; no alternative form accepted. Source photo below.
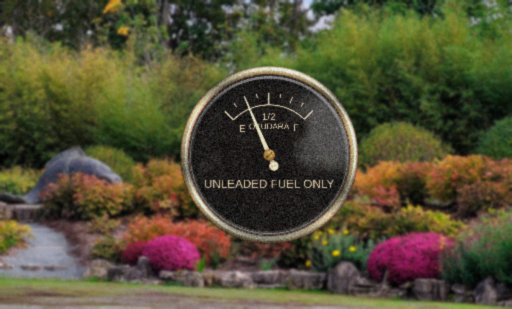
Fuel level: 0.25
